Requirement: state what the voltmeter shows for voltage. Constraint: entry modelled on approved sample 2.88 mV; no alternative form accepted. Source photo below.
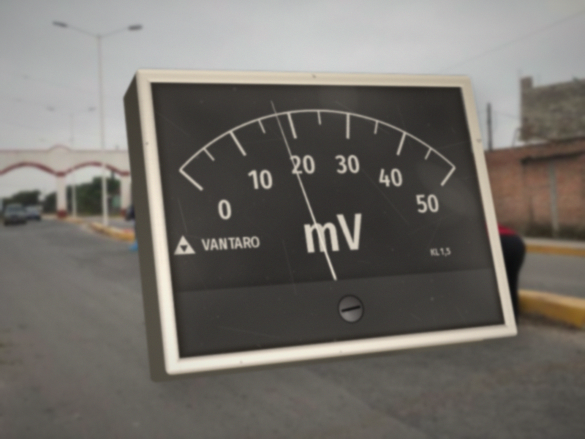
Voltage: 17.5 mV
